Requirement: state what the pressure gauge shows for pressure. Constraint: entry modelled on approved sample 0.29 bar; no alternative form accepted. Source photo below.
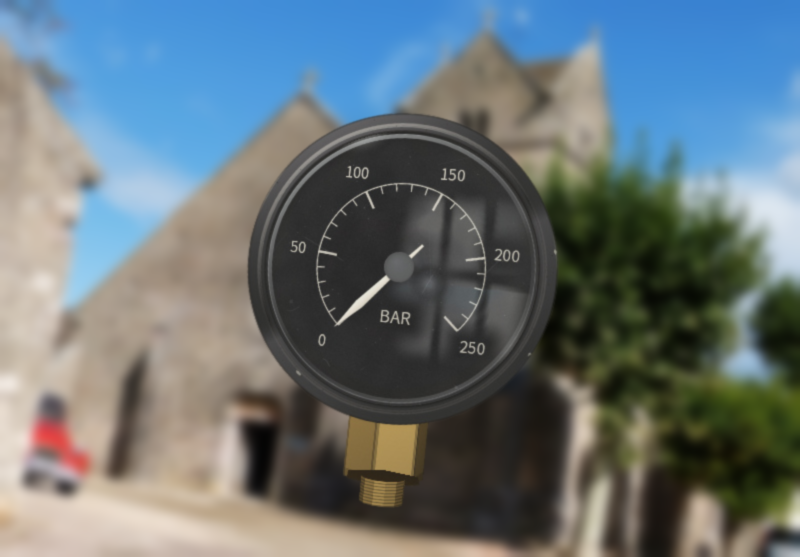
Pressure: 0 bar
